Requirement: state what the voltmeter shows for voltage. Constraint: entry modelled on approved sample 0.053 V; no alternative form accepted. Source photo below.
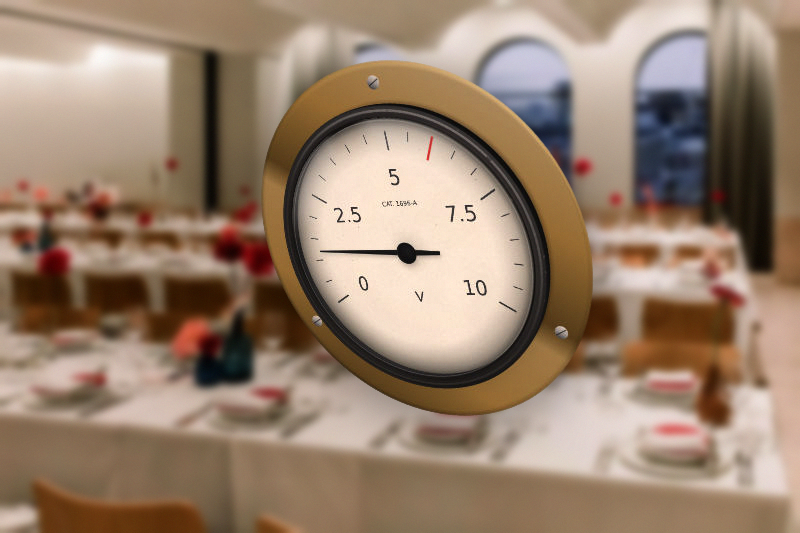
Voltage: 1.25 V
